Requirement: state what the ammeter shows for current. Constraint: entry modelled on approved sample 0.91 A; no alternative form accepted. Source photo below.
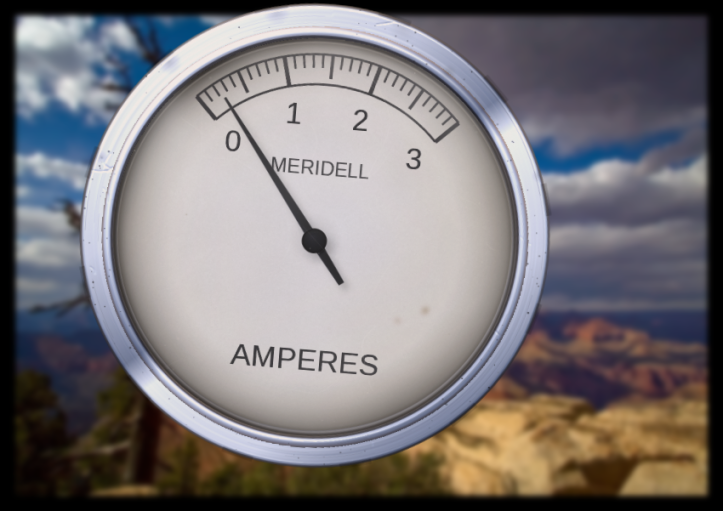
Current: 0.25 A
